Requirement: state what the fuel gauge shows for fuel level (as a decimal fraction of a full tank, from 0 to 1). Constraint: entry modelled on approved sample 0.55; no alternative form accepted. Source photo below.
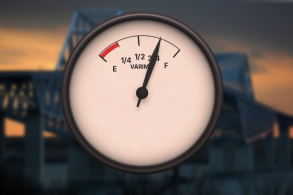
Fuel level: 0.75
